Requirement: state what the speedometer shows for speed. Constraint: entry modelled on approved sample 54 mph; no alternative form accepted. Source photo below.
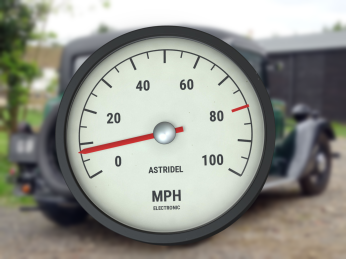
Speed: 7.5 mph
